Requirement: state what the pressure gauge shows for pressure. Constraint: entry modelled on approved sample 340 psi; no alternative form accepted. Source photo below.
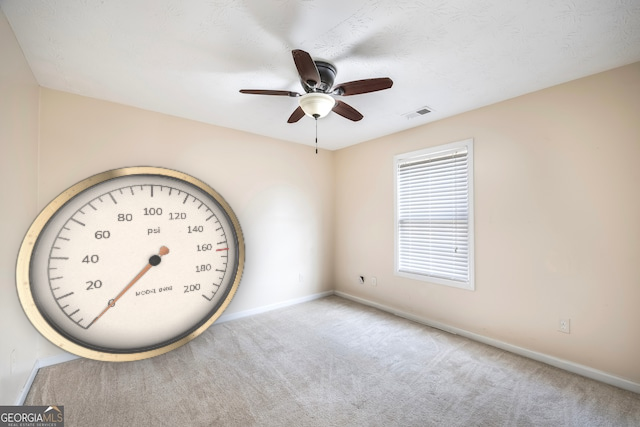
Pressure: 0 psi
